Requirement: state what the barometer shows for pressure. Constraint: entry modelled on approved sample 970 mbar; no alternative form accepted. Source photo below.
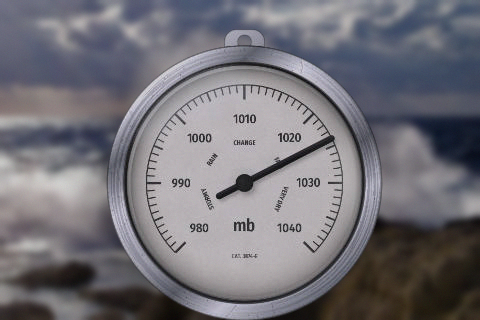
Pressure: 1024 mbar
